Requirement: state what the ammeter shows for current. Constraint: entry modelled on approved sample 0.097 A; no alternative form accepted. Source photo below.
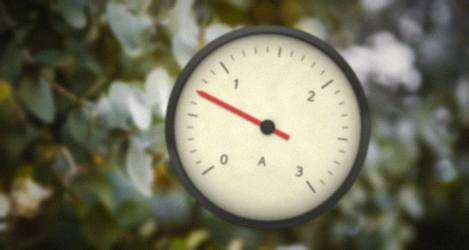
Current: 0.7 A
